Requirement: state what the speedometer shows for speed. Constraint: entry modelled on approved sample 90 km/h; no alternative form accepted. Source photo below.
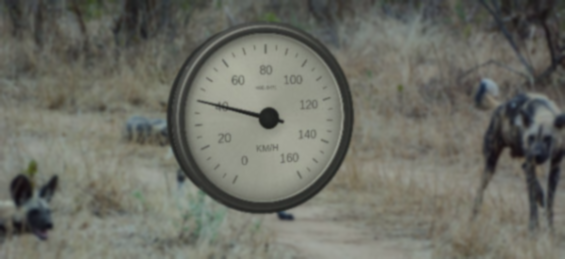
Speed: 40 km/h
